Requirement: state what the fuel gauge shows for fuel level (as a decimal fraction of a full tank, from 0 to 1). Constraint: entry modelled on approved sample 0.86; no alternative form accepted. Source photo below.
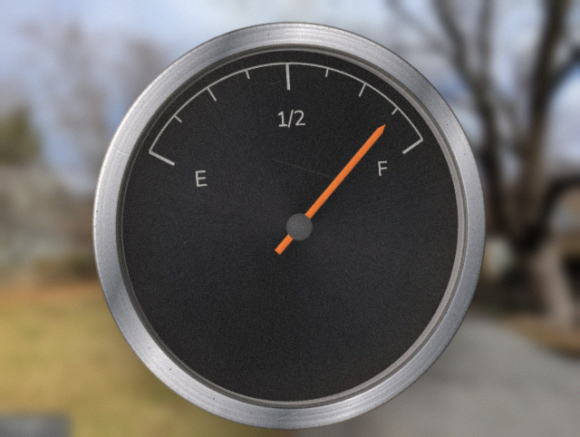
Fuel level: 0.875
